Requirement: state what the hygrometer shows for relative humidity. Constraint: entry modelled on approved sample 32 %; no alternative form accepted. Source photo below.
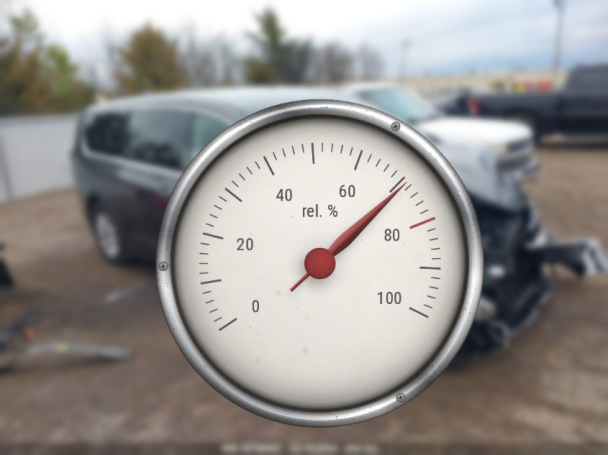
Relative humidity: 71 %
